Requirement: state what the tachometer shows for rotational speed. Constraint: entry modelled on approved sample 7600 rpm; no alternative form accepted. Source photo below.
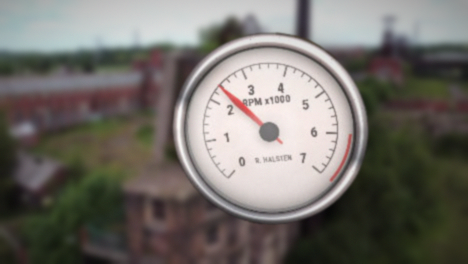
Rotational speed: 2400 rpm
